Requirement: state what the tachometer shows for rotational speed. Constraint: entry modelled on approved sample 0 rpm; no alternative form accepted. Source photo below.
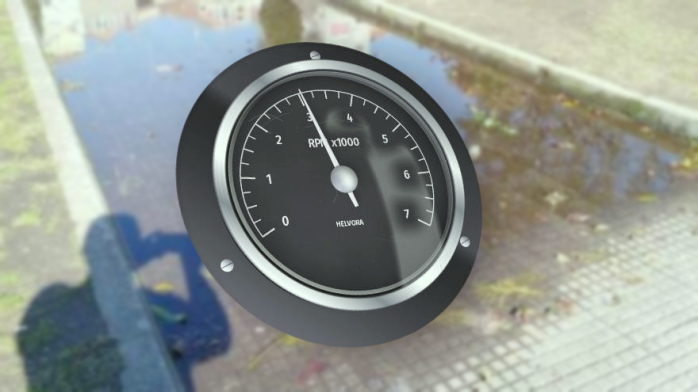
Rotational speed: 3000 rpm
